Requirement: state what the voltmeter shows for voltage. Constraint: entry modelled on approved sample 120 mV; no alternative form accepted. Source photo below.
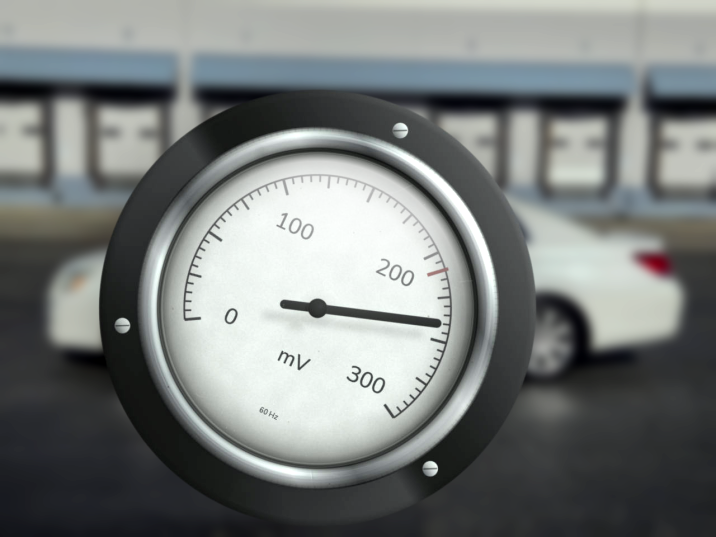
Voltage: 240 mV
